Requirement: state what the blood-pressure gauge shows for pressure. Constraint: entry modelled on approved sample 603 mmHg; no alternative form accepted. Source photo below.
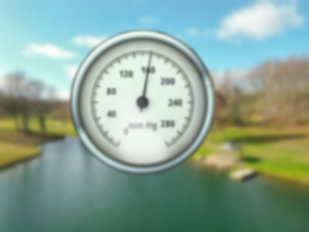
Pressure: 160 mmHg
